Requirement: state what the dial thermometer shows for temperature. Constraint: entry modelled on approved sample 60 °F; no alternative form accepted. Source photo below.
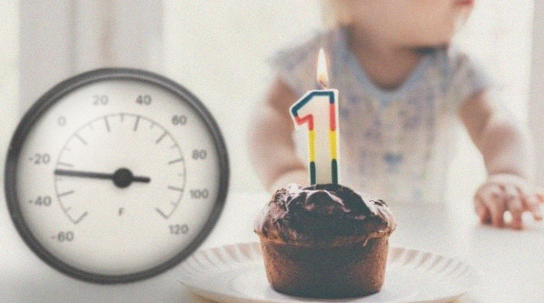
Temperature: -25 °F
